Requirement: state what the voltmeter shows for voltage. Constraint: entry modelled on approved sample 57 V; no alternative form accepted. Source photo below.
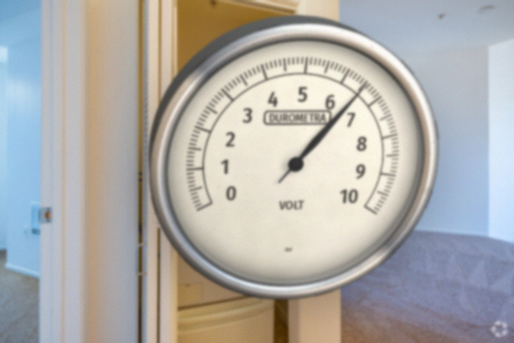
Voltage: 6.5 V
